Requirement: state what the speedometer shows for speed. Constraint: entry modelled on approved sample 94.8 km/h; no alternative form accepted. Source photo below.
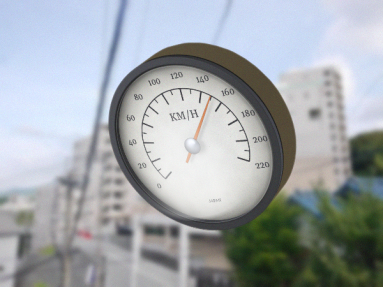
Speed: 150 km/h
